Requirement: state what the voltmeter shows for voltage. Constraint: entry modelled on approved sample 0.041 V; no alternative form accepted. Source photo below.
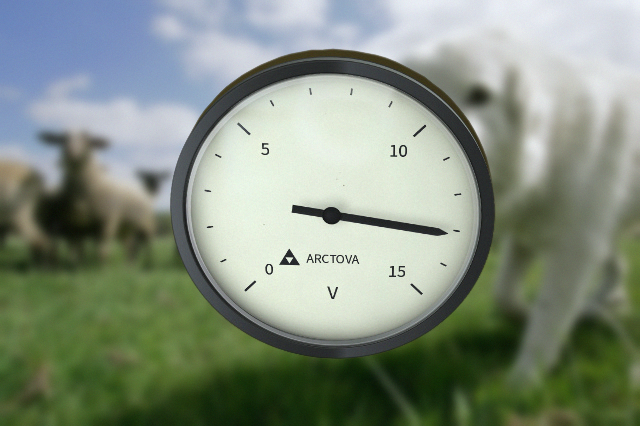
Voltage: 13 V
